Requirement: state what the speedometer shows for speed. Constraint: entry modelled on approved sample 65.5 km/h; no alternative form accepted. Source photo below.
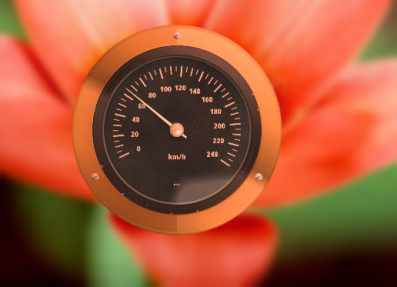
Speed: 65 km/h
